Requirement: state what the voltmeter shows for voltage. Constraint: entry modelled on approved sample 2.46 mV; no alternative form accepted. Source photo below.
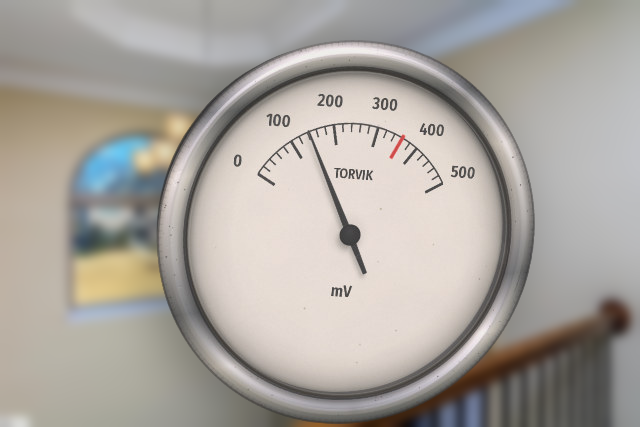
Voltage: 140 mV
